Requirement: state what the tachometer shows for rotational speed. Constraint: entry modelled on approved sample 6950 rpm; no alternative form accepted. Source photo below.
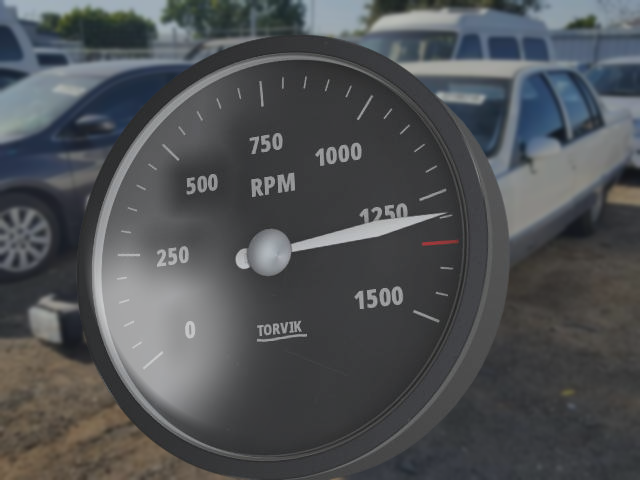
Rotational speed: 1300 rpm
